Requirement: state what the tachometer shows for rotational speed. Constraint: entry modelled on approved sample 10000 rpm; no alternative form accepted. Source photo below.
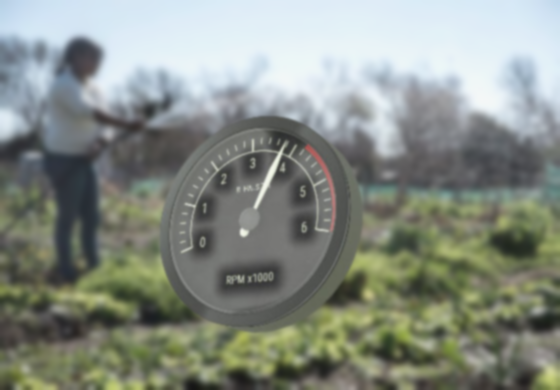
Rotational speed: 3800 rpm
